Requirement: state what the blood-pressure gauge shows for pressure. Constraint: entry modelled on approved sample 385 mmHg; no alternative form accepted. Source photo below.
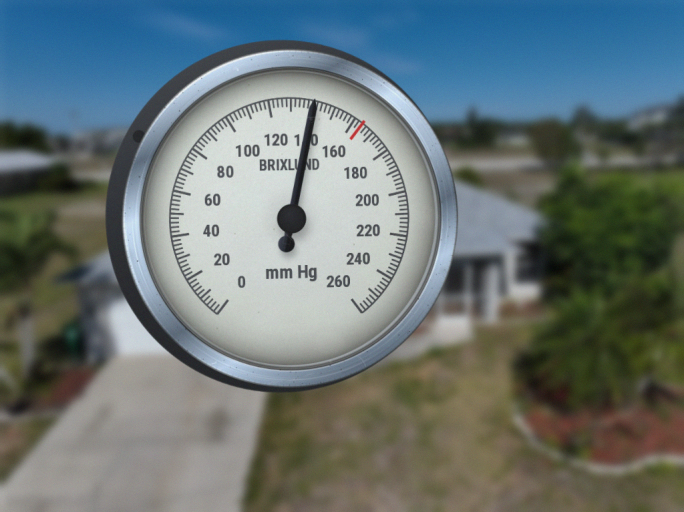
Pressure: 140 mmHg
